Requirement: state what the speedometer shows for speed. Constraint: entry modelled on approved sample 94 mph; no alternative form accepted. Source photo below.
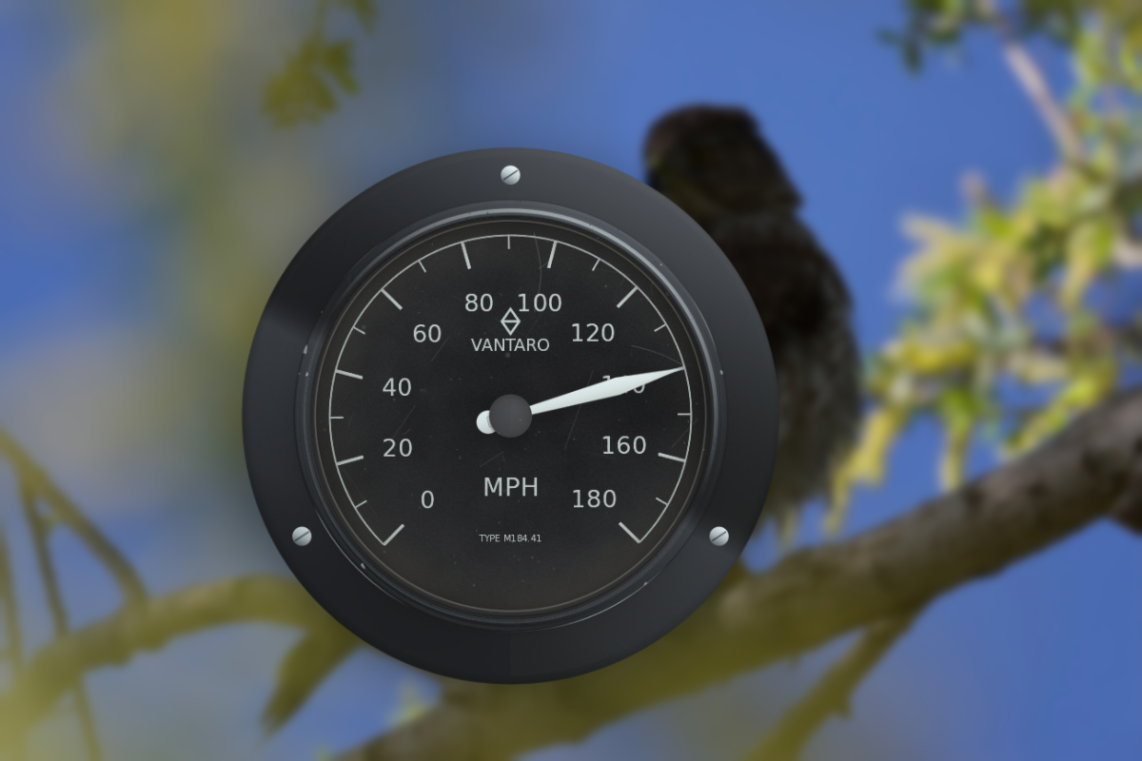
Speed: 140 mph
